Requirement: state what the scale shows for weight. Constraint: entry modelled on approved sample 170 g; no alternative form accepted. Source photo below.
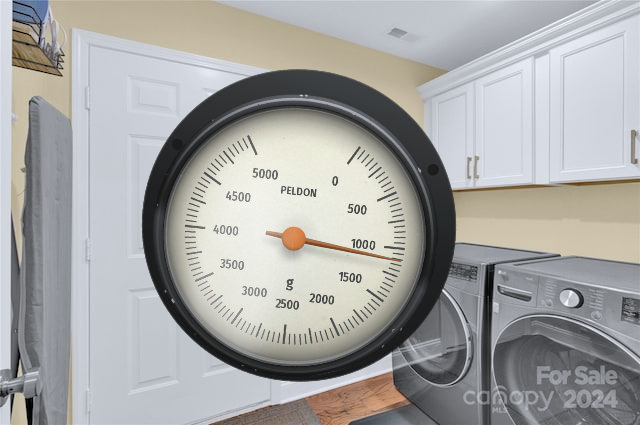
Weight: 1100 g
